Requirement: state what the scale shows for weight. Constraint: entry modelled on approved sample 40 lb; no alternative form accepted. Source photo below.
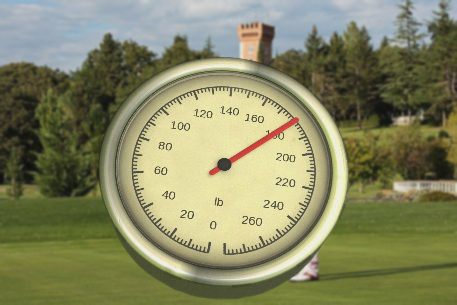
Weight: 180 lb
